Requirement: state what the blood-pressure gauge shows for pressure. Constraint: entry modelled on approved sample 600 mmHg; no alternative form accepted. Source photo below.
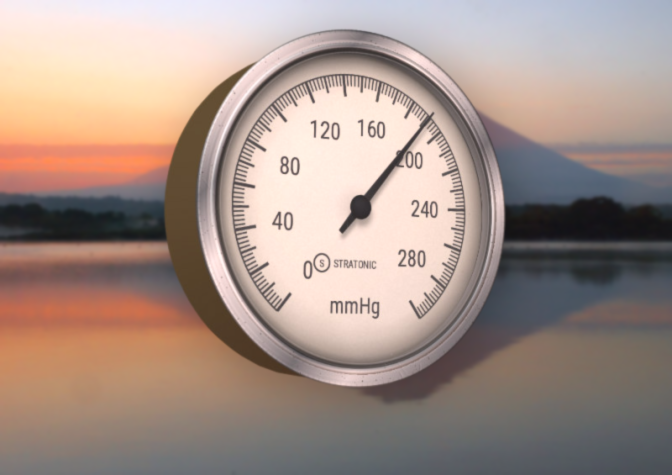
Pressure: 190 mmHg
